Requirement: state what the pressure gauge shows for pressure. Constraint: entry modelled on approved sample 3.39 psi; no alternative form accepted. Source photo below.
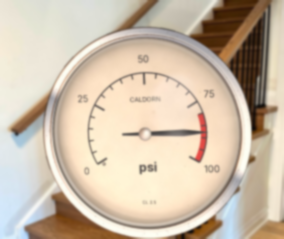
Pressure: 87.5 psi
